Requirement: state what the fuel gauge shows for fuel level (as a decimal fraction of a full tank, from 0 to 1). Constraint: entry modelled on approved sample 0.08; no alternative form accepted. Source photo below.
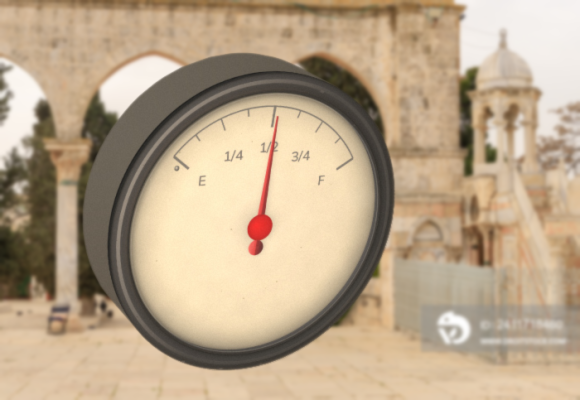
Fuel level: 0.5
